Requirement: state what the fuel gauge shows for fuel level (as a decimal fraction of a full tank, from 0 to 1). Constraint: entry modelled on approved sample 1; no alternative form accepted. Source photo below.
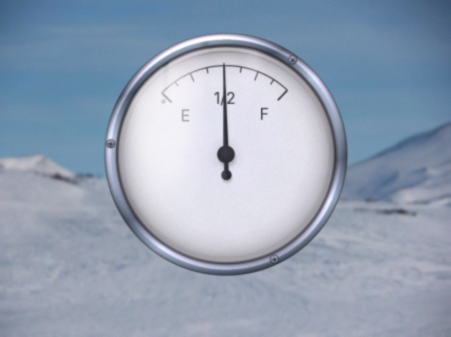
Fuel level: 0.5
